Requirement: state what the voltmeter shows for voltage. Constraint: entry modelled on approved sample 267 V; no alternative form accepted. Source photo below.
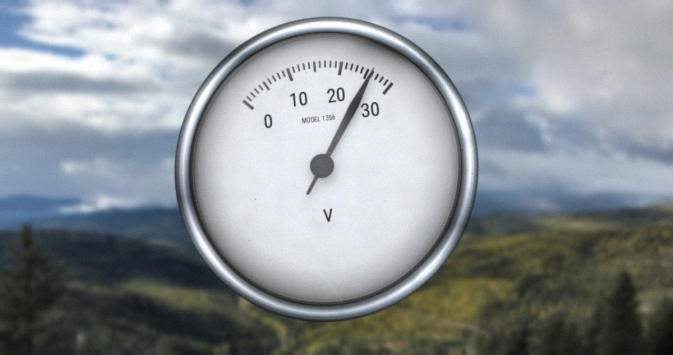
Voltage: 26 V
